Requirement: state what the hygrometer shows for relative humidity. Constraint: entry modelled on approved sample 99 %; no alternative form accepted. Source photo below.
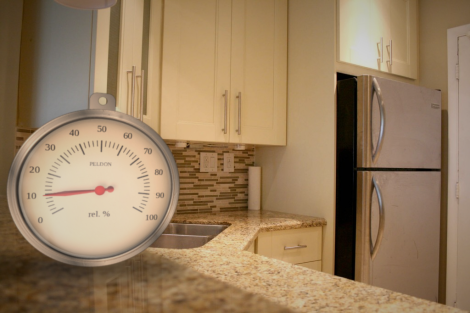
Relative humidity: 10 %
